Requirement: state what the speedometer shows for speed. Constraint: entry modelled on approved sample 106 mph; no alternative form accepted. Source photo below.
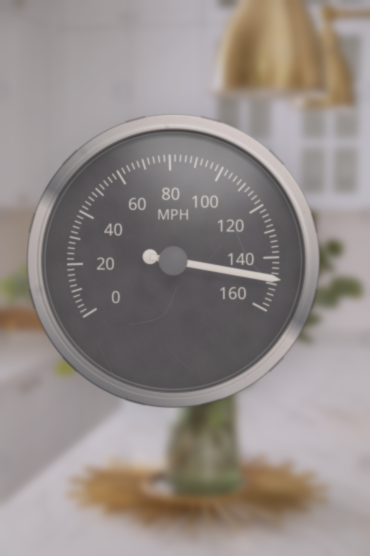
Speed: 148 mph
